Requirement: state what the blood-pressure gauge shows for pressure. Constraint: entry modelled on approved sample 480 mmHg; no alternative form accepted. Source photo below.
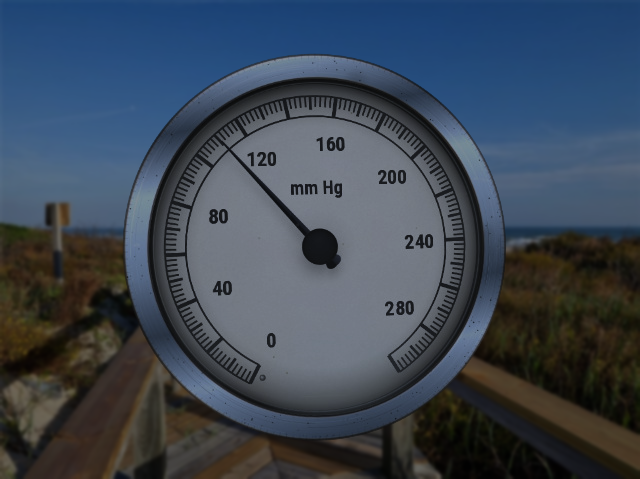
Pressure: 110 mmHg
